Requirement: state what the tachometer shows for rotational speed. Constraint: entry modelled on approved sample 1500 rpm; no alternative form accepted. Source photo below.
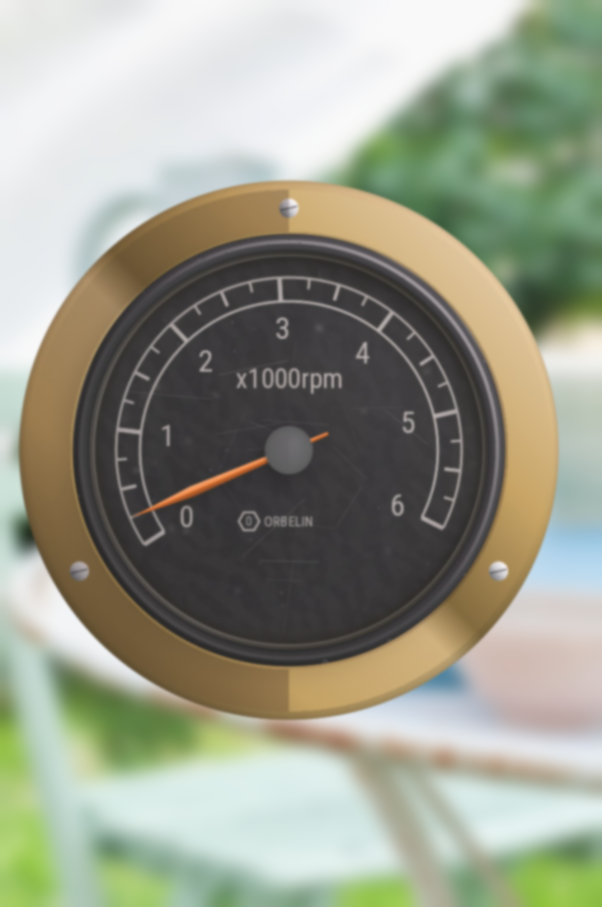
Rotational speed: 250 rpm
